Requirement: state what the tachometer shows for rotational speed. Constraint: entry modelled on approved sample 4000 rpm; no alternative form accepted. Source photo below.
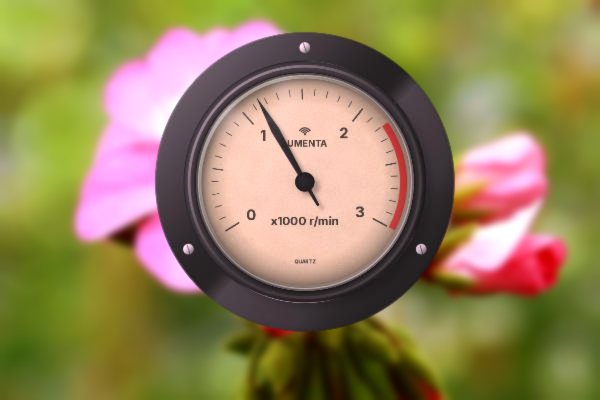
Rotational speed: 1150 rpm
